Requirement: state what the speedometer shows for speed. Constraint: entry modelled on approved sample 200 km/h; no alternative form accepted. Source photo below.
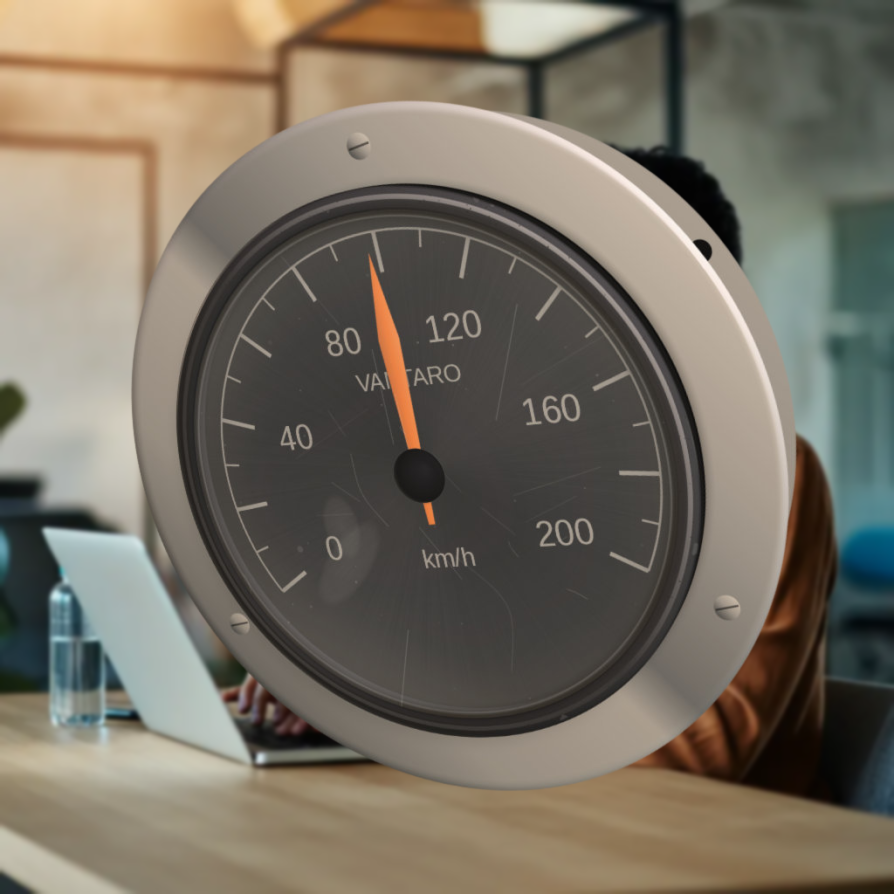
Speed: 100 km/h
